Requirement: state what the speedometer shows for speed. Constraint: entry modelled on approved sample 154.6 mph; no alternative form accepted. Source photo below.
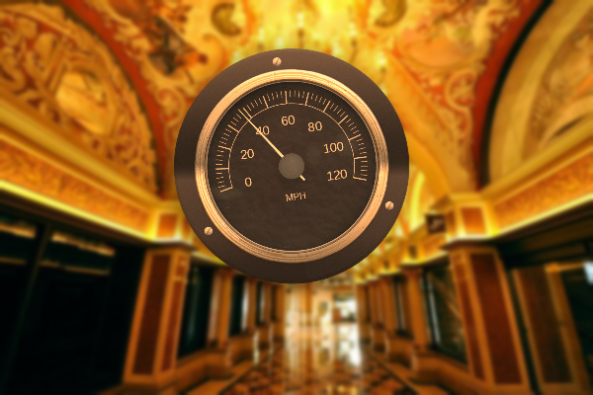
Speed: 38 mph
